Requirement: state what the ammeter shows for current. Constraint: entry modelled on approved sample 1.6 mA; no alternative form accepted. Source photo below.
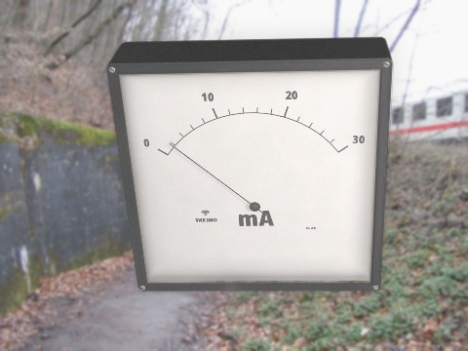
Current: 2 mA
